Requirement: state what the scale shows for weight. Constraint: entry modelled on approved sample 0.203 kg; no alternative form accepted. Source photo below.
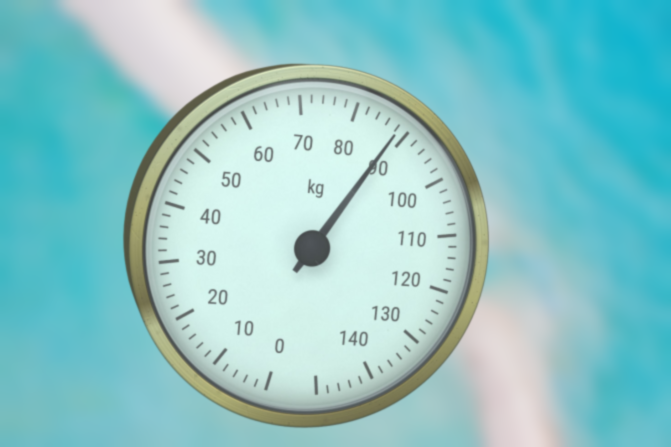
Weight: 88 kg
